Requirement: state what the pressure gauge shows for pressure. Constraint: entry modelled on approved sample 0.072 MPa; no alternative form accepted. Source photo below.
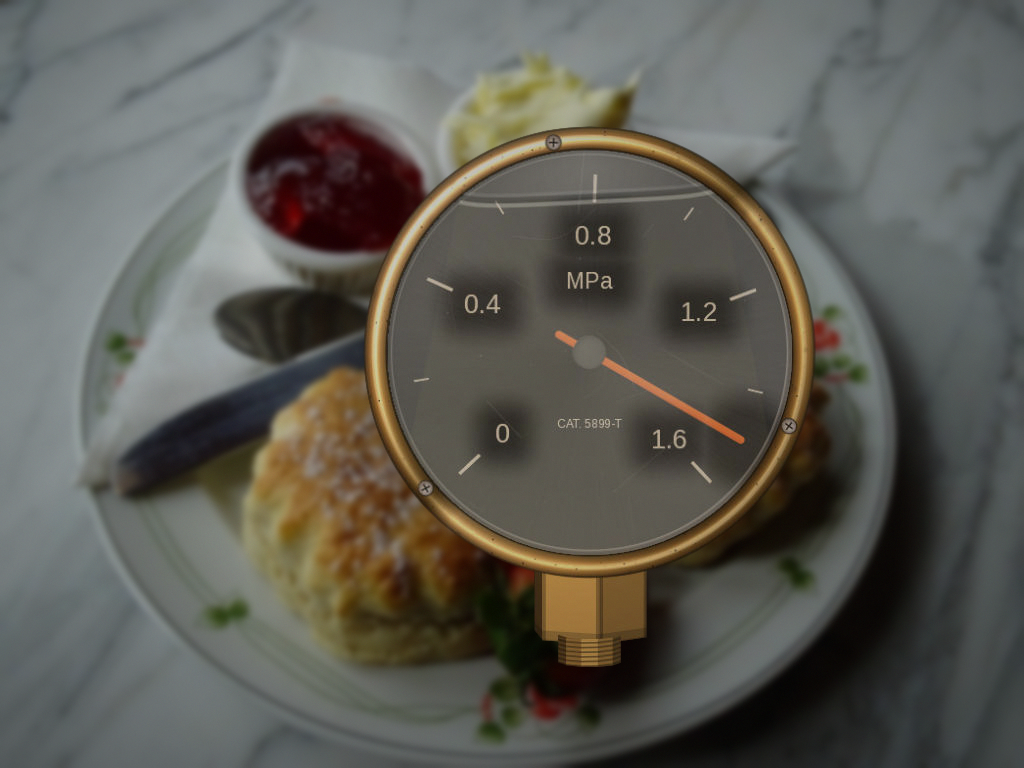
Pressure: 1.5 MPa
